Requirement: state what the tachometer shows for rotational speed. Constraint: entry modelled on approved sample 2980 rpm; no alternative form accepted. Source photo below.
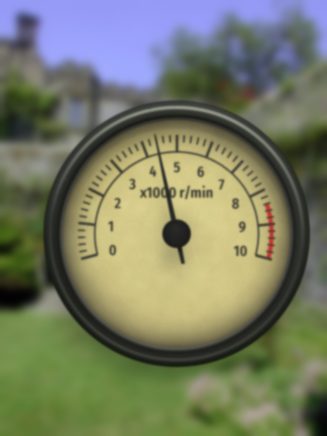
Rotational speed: 4400 rpm
